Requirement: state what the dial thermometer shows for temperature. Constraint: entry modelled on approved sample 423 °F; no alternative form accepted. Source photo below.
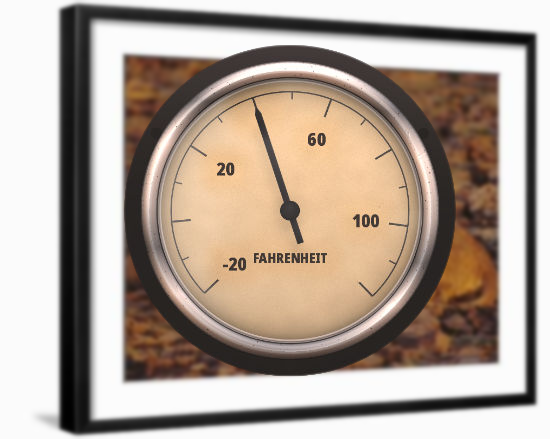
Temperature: 40 °F
